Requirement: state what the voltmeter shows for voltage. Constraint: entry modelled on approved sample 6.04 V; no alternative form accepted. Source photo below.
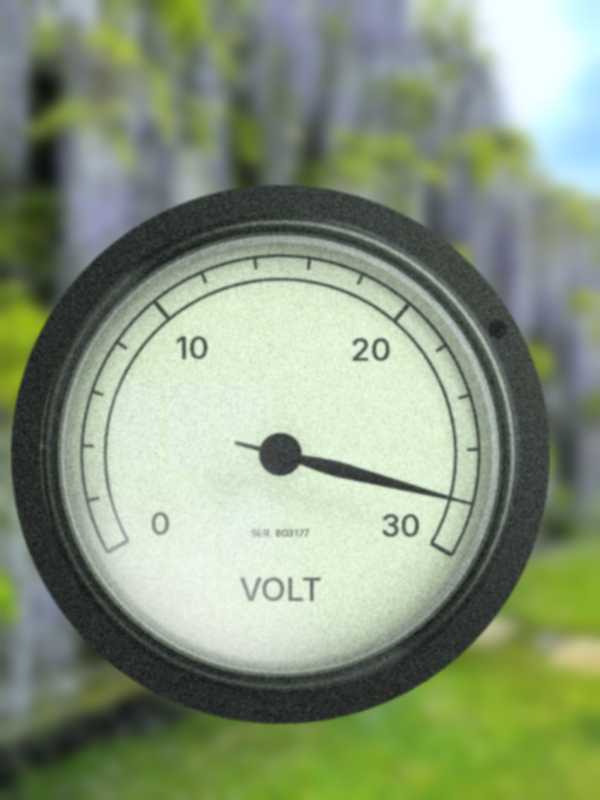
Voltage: 28 V
